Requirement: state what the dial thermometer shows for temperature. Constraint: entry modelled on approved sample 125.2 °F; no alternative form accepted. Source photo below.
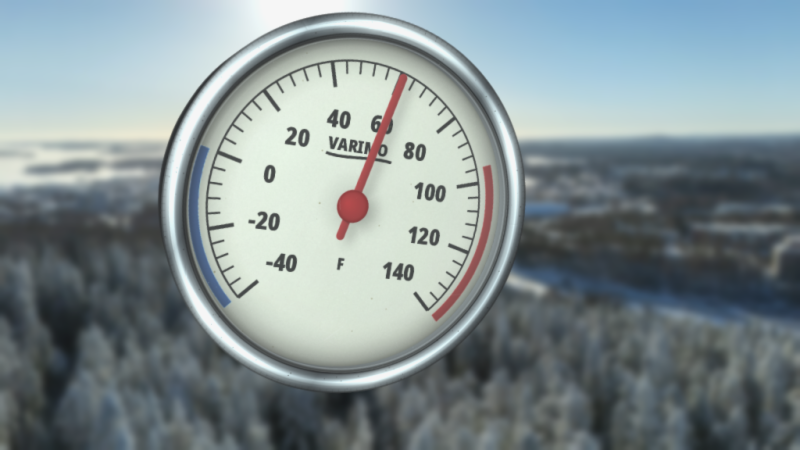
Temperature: 60 °F
